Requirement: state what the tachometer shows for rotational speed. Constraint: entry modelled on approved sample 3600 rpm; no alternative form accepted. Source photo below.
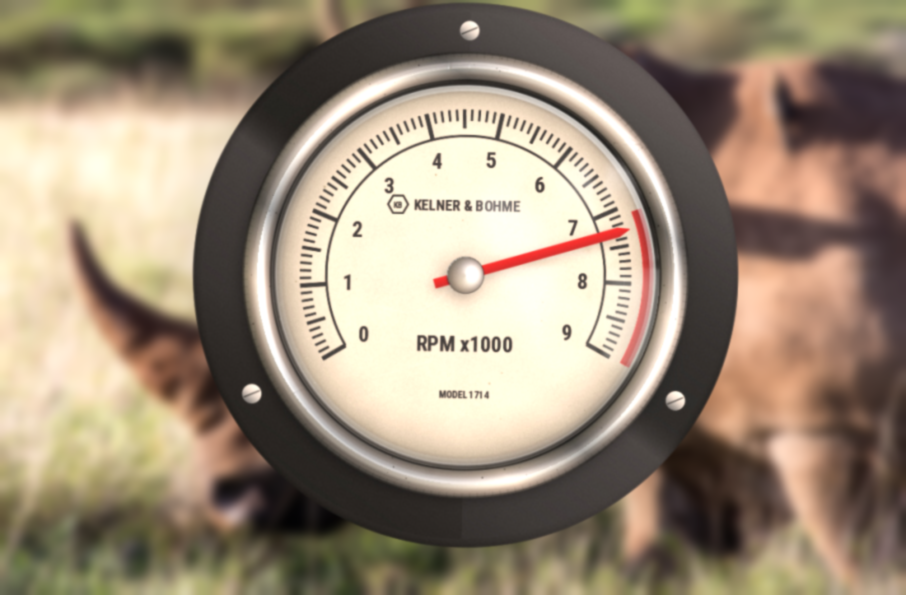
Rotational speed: 7300 rpm
